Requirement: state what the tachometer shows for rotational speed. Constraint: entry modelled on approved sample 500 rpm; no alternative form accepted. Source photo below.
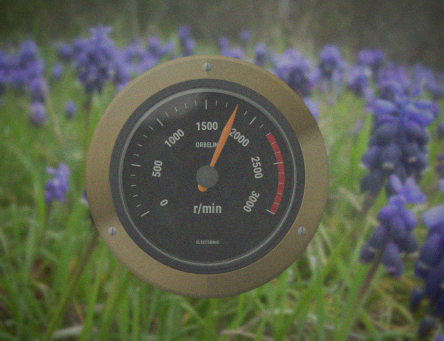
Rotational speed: 1800 rpm
